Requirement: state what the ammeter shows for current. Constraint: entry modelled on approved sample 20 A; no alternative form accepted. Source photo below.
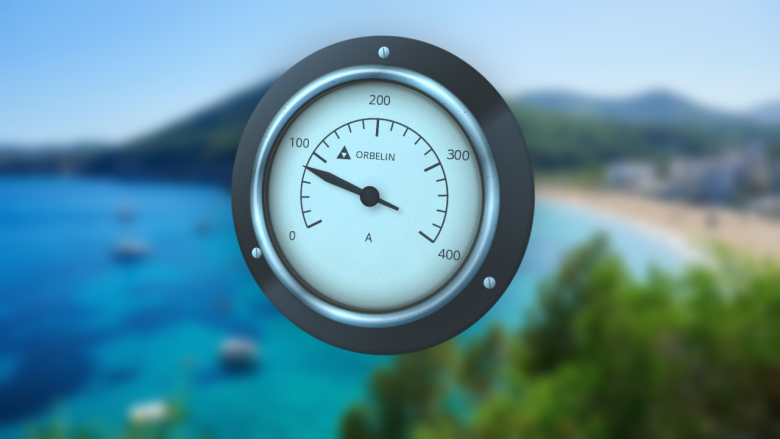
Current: 80 A
